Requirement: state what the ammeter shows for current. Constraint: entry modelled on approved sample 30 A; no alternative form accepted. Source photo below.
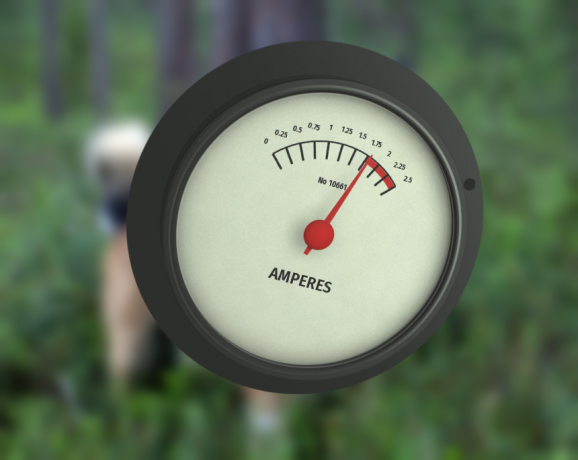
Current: 1.75 A
